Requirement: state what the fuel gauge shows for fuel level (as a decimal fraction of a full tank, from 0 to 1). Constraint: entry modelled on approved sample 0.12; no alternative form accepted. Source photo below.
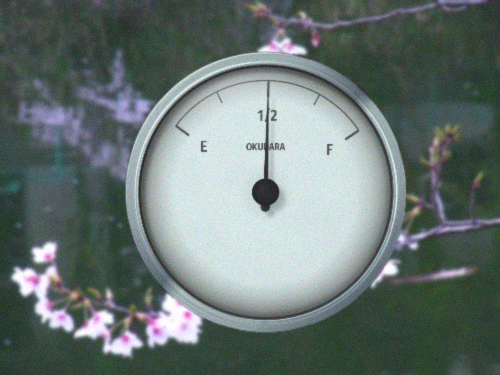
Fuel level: 0.5
